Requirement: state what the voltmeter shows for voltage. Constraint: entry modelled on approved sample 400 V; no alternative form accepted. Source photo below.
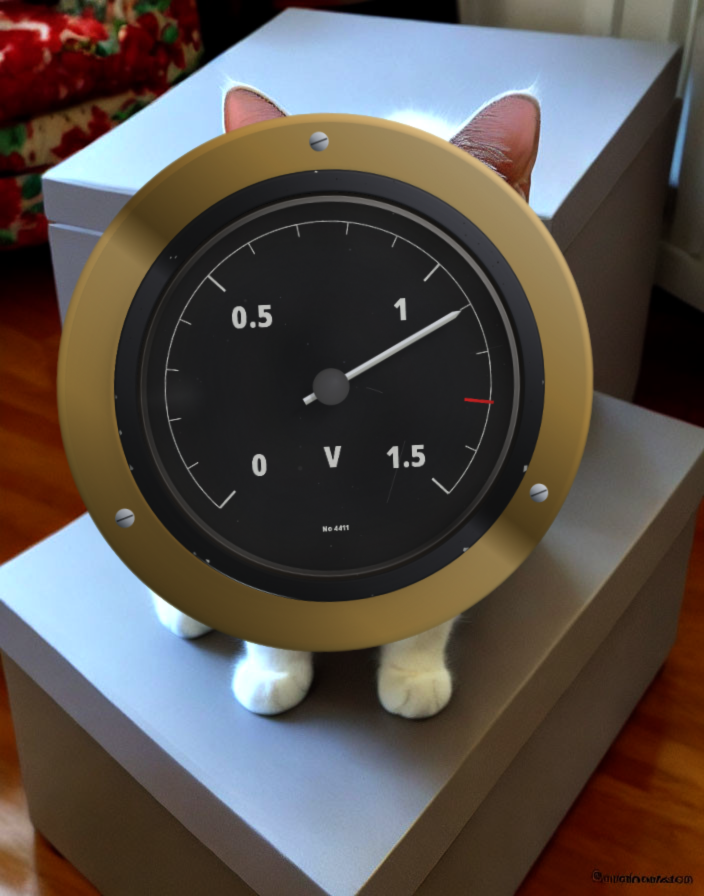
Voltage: 1.1 V
